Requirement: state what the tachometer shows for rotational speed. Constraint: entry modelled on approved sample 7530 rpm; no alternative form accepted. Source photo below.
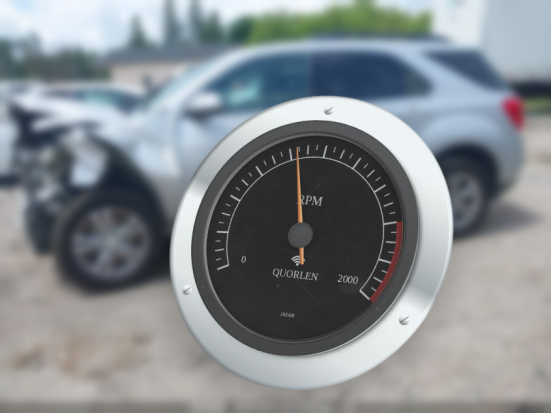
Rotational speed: 850 rpm
